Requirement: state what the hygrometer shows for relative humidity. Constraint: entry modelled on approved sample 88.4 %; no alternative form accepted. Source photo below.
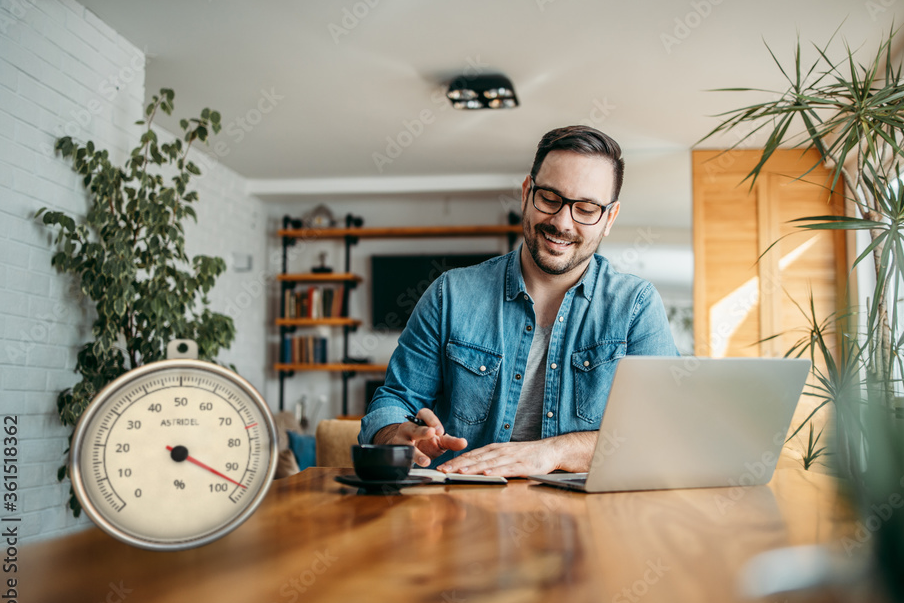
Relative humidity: 95 %
